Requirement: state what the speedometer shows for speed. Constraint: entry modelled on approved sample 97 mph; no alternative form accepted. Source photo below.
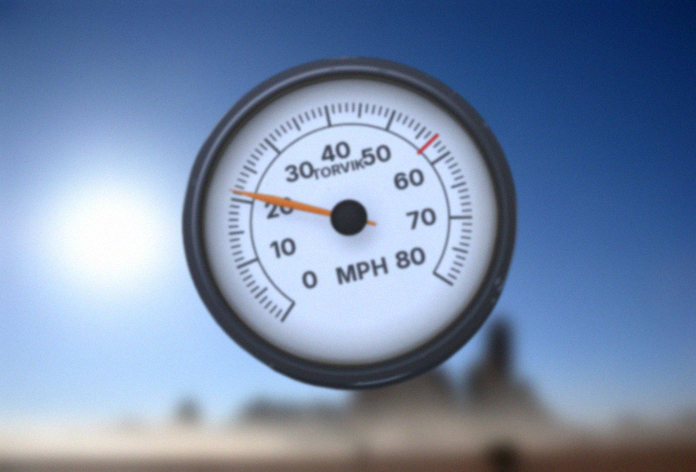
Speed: 21 mph
